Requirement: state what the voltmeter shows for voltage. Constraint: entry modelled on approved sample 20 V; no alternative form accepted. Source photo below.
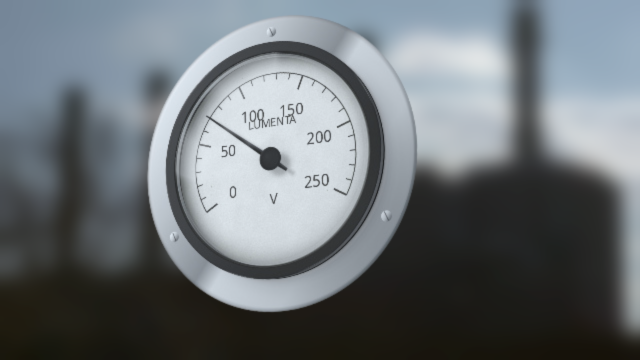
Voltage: 70 V
